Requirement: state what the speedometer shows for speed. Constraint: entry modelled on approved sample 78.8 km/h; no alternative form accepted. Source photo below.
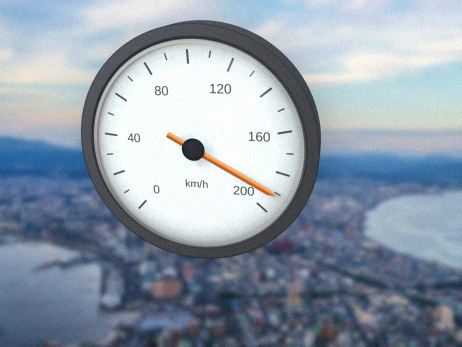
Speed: 190 km/h
